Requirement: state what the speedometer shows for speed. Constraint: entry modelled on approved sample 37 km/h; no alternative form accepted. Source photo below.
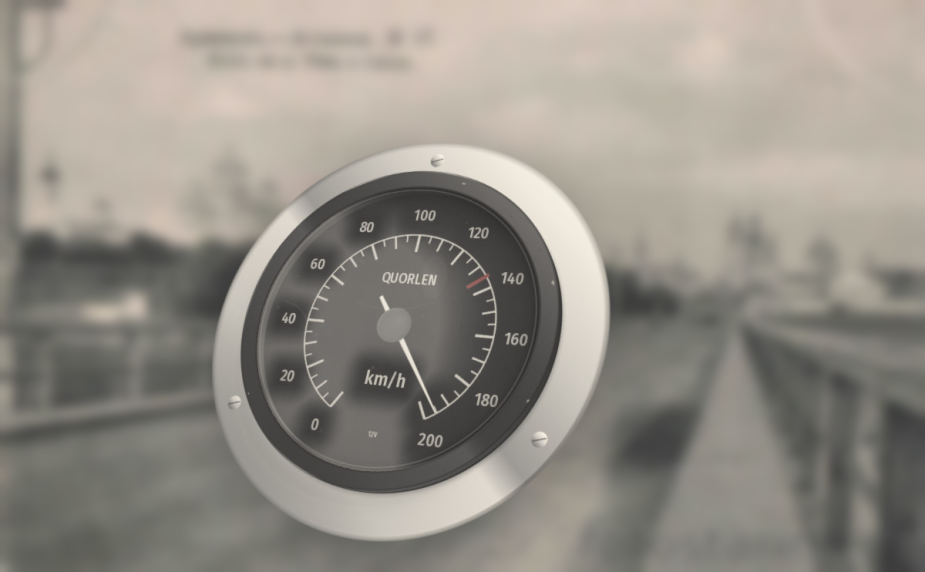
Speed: 195 km/h
